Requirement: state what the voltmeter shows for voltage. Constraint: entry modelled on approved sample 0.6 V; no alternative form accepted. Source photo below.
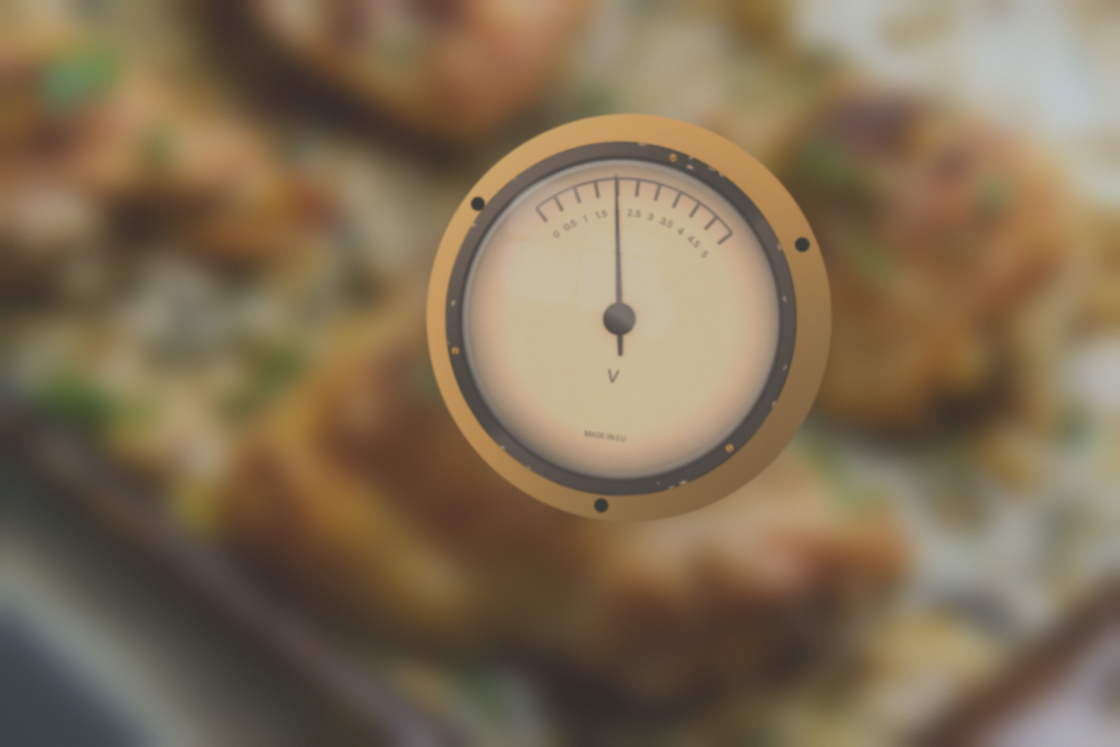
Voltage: 2 V
